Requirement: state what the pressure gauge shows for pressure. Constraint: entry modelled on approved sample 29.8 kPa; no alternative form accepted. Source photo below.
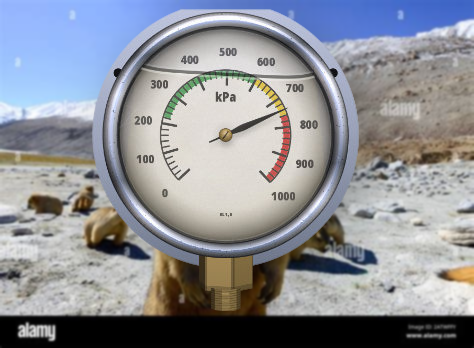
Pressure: 740 kPa
